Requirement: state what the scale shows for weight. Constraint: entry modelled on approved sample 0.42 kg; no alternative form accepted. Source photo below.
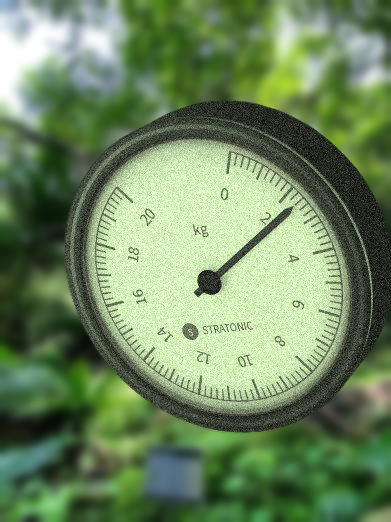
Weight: 2.4 kg
